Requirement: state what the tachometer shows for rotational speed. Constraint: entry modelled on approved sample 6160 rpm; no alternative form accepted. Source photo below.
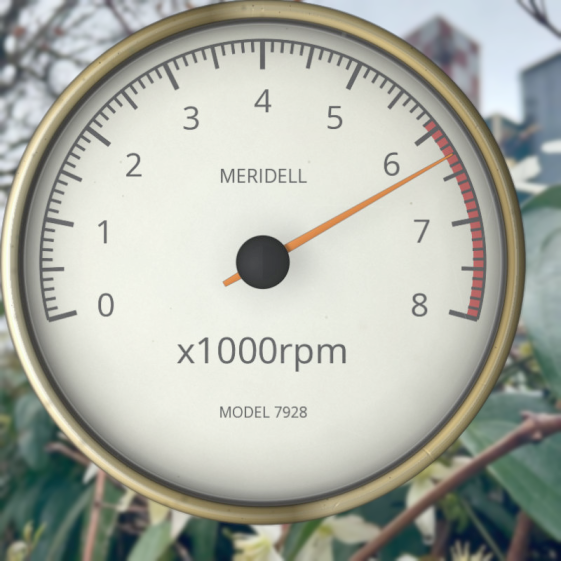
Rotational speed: 6300 rpm
